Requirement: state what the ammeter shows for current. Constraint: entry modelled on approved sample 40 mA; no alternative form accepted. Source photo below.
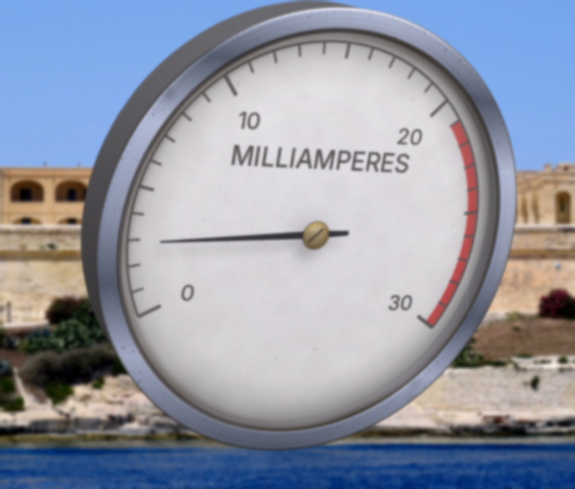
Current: 3 mA
